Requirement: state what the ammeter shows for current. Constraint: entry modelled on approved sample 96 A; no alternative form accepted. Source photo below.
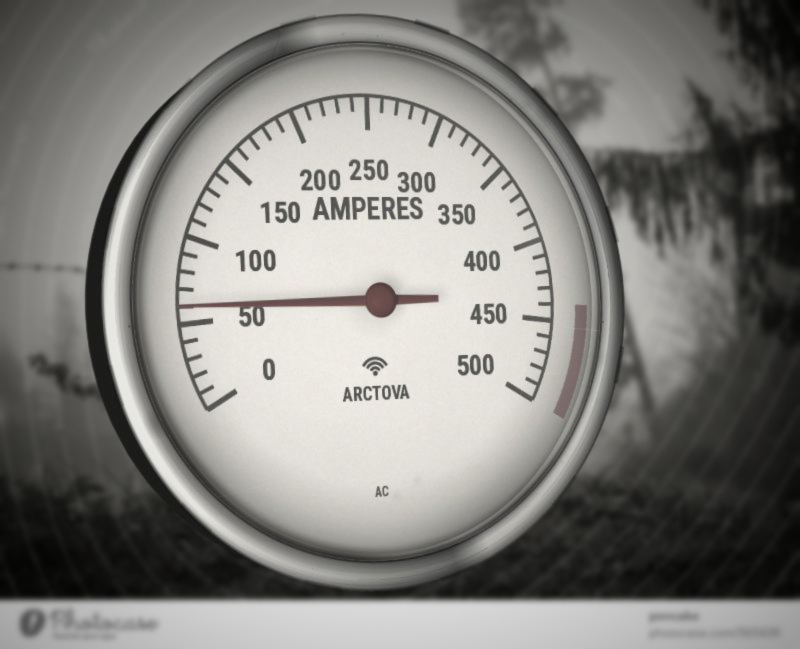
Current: 60 A
